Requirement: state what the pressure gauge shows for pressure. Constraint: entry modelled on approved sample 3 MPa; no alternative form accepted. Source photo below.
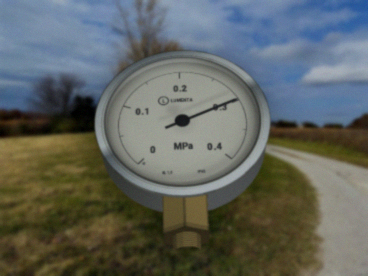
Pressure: 0.3 MPa
